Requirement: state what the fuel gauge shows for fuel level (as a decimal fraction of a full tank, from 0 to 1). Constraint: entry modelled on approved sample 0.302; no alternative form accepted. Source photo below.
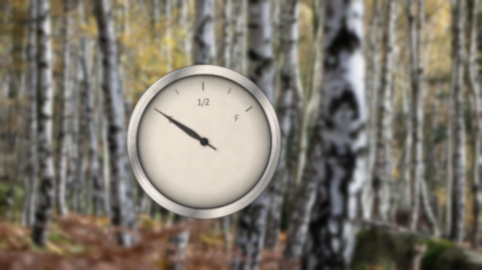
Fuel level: 0
